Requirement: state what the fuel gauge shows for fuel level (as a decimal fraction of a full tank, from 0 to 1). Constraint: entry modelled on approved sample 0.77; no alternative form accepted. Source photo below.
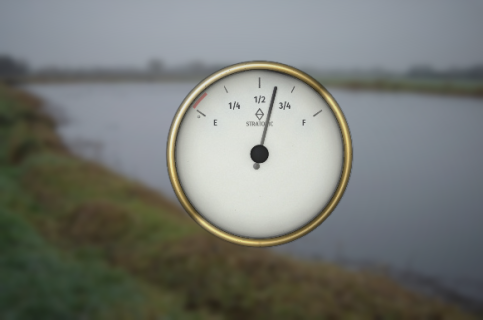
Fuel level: 0.625
